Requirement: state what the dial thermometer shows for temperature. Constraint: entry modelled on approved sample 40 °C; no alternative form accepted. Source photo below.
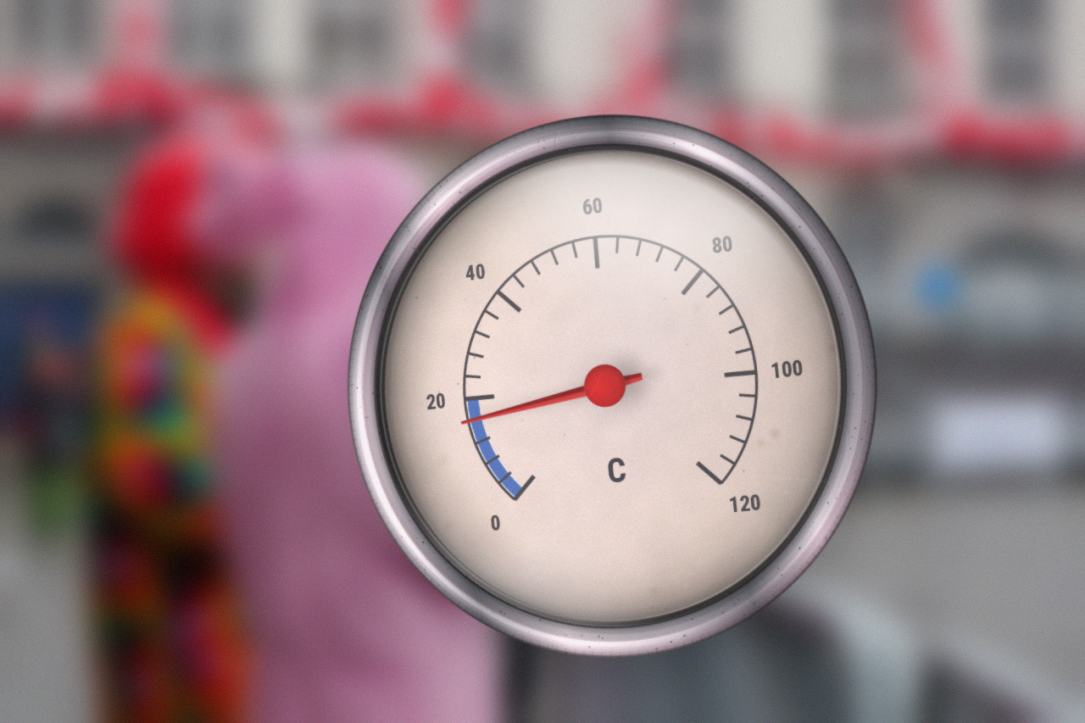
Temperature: 16 °C
